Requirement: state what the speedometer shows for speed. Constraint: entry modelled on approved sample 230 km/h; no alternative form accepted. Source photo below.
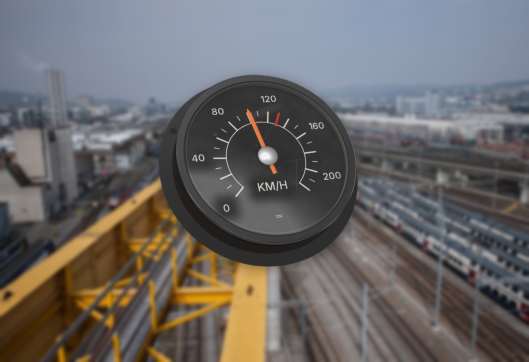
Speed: 100 km/h
